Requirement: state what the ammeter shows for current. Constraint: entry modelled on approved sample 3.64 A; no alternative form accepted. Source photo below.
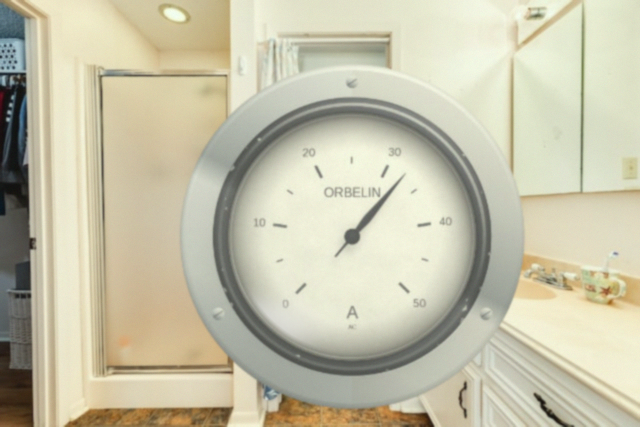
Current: 32.5 A
